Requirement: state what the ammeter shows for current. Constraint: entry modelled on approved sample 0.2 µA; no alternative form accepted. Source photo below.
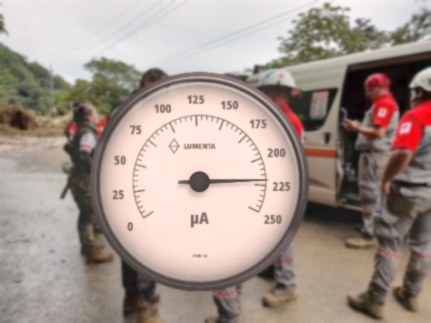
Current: 220 µA
